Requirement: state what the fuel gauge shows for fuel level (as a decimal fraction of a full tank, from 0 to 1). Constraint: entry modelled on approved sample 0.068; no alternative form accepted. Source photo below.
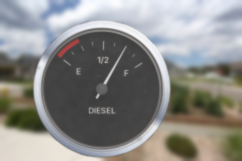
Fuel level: 0.75
